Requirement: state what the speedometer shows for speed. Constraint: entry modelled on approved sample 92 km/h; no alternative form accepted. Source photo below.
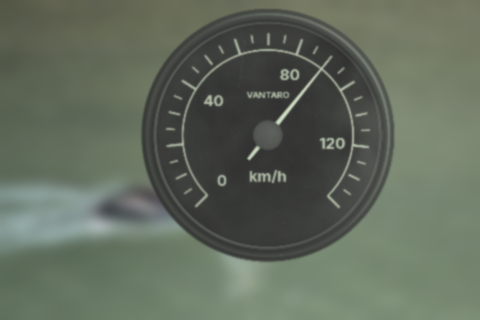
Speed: 90 km/h
